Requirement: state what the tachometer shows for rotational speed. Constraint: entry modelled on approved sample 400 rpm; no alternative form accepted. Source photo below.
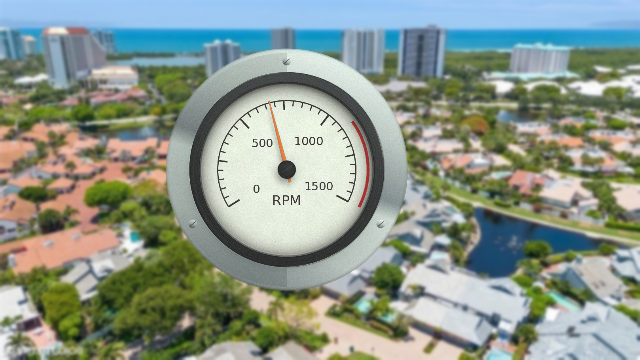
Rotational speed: 675 rpm
